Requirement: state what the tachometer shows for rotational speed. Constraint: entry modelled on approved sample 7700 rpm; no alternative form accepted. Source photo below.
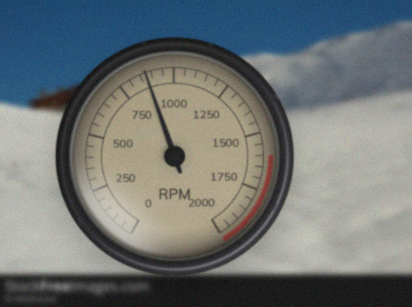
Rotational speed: 875 rpm
